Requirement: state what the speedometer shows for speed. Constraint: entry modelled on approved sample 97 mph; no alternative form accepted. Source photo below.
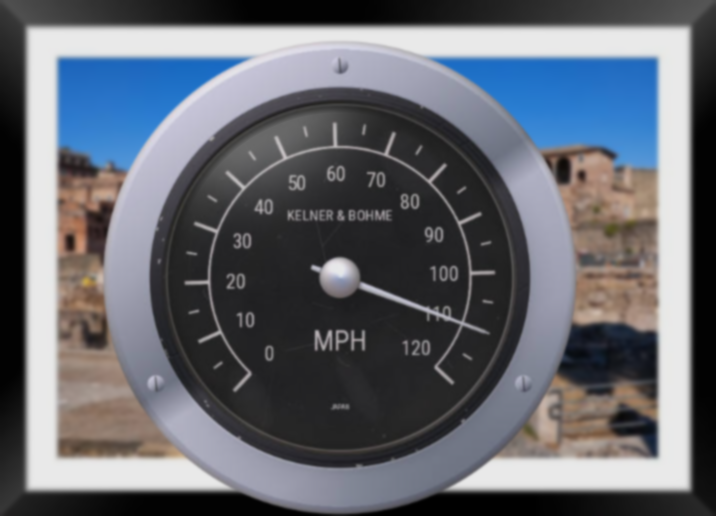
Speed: 110 mph
